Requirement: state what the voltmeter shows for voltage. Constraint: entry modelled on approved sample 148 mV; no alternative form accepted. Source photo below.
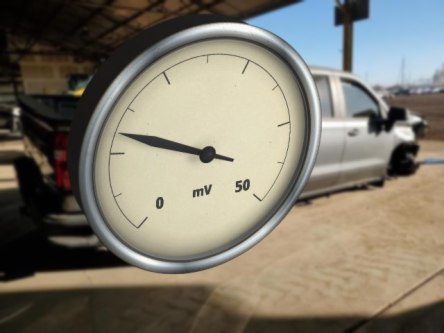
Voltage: 12.5 mV
